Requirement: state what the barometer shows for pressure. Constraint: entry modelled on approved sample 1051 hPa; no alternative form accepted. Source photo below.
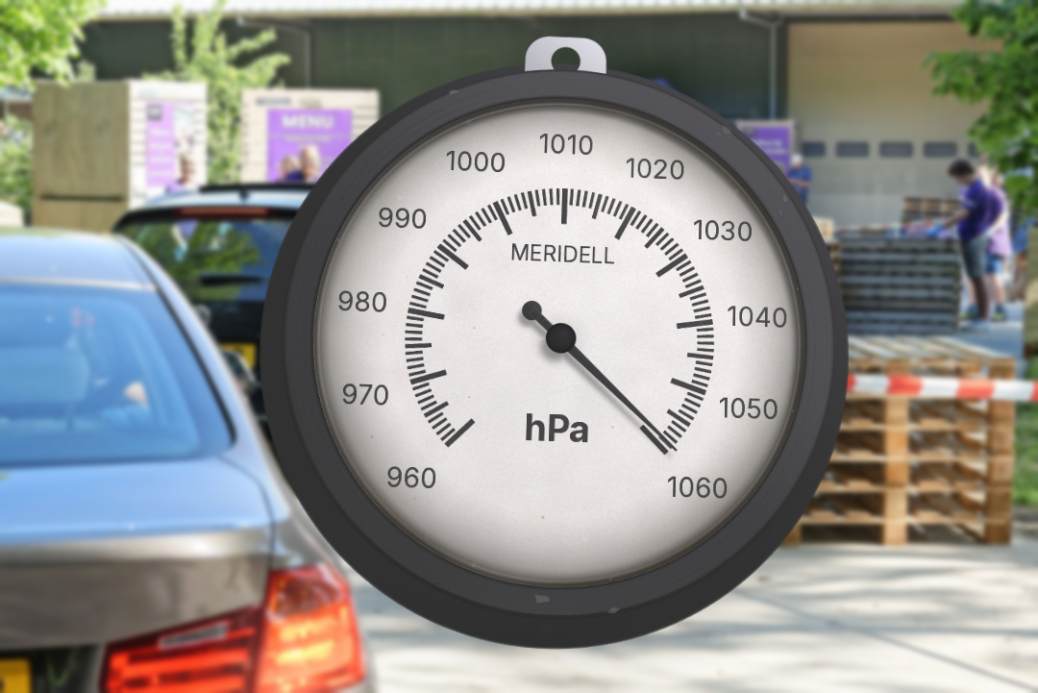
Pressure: 1059 hPa
